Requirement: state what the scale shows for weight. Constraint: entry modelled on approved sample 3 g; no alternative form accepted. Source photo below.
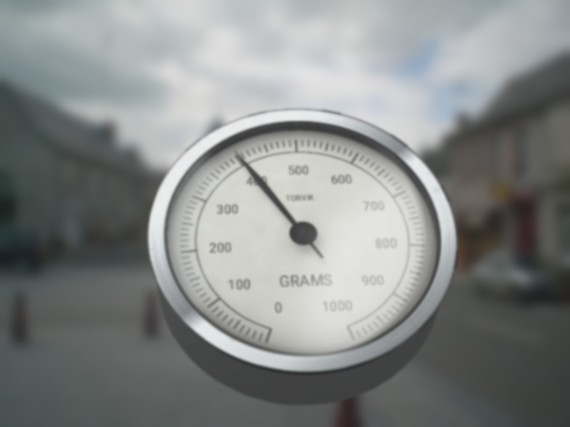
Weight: 400 g
